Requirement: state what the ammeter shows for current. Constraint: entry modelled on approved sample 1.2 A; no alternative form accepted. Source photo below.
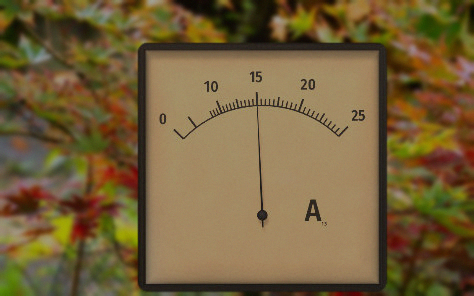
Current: 15 A
